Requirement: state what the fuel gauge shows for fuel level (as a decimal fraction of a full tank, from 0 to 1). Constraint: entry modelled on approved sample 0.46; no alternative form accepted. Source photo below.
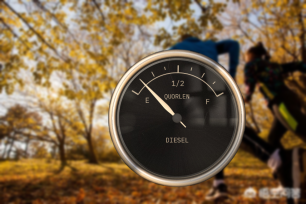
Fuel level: 0.125
